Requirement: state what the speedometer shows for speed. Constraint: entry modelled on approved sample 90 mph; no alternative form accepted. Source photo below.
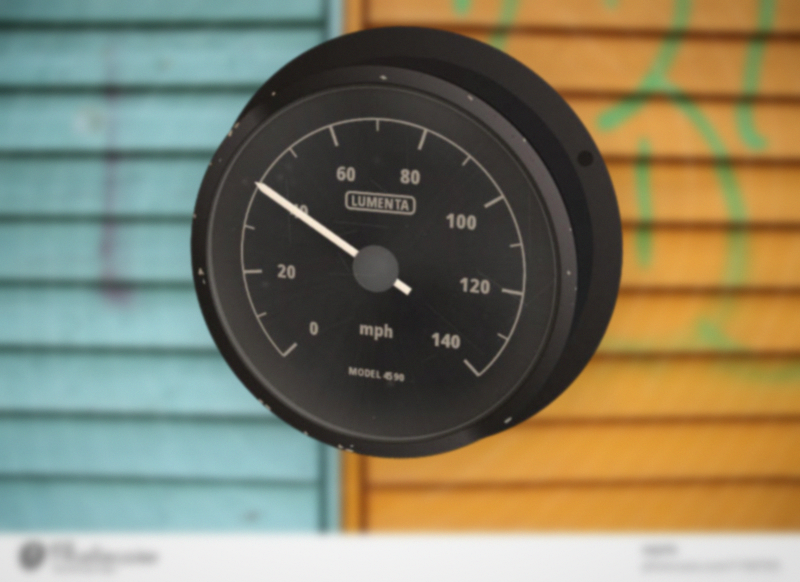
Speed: 40 mph
